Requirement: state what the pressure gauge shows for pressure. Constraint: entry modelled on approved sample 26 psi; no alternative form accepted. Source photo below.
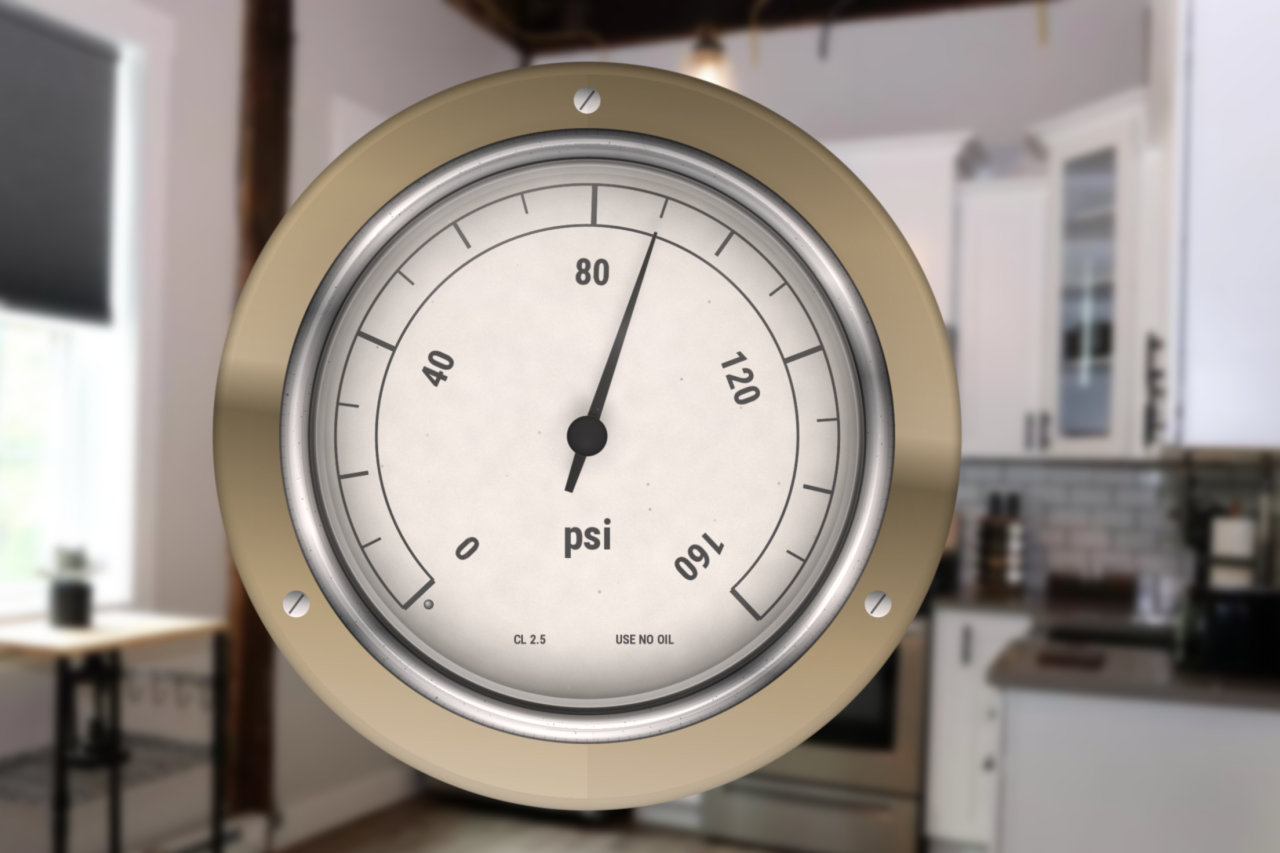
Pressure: 90 psi
